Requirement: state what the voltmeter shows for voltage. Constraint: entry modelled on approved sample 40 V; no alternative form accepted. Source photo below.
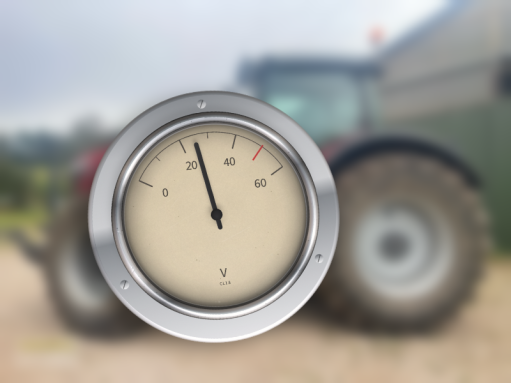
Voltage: 25 V
